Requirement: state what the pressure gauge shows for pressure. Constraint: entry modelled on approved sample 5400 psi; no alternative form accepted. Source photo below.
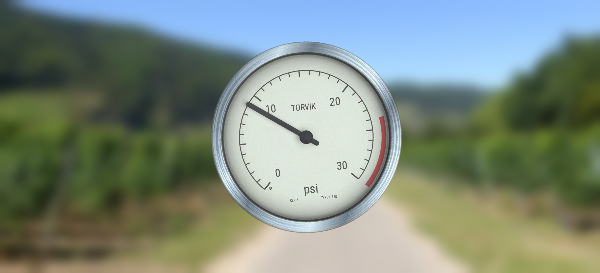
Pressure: 9 psi
